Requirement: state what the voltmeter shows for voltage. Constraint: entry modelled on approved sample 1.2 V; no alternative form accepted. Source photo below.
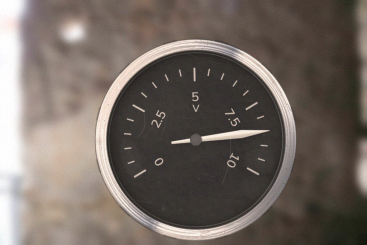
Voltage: 8.5 V
